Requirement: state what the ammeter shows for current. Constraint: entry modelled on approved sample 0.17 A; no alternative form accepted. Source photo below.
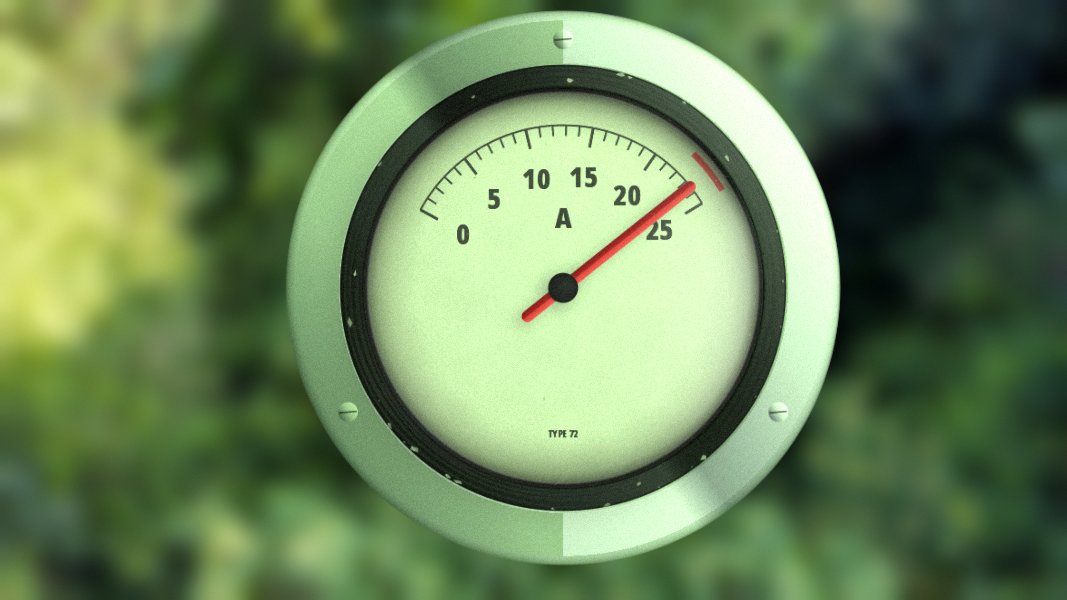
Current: 23.5 A
